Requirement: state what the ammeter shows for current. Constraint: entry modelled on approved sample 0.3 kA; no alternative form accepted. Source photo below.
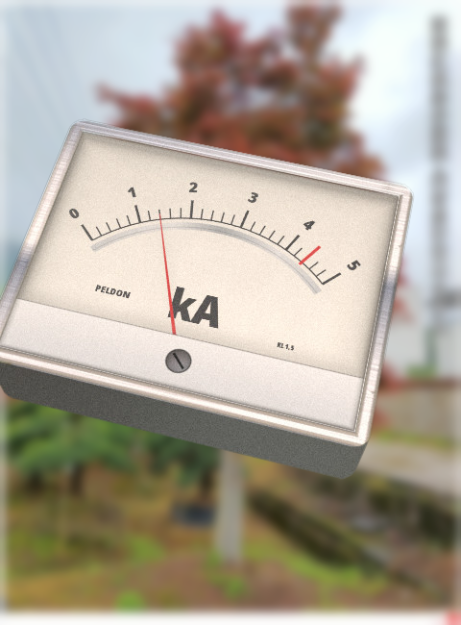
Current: 1.4 kA
